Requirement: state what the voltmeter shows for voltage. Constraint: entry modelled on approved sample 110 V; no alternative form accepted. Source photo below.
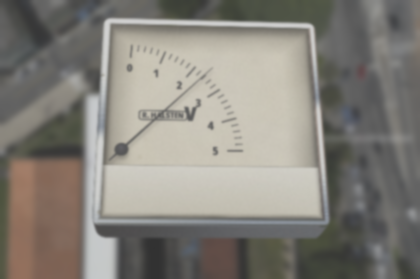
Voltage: 2.4 V
